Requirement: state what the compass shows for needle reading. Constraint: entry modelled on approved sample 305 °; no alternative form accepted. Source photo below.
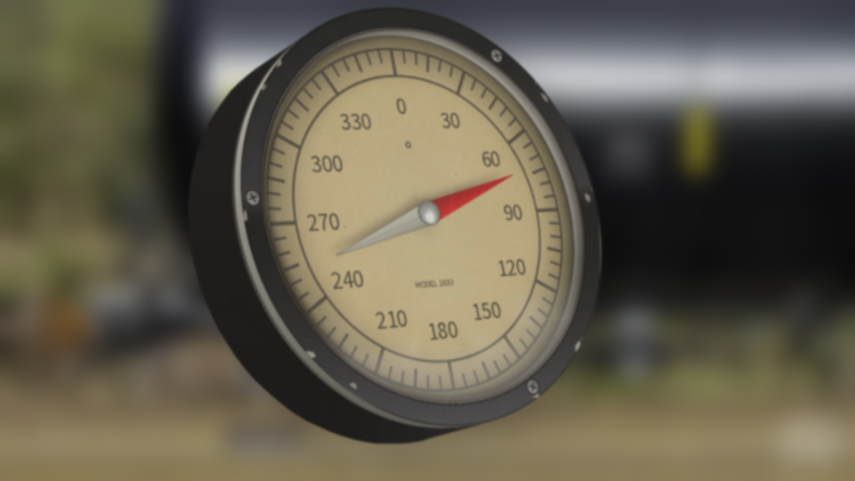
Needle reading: 72.5 °
